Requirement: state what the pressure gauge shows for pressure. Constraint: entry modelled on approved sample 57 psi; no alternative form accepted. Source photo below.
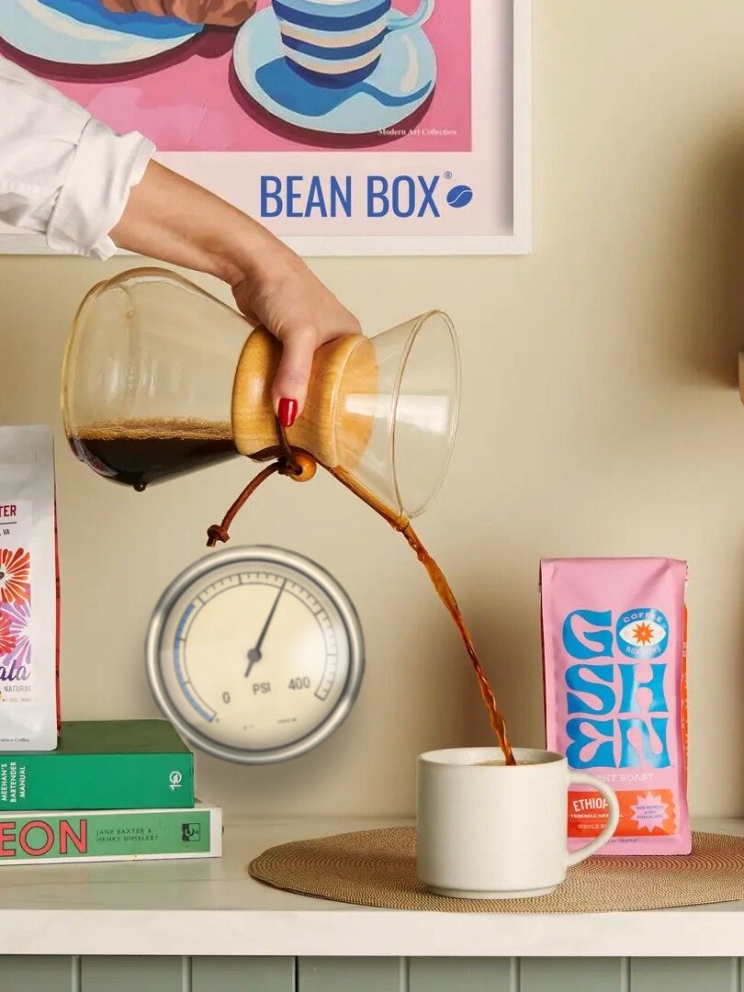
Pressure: 250 psi
